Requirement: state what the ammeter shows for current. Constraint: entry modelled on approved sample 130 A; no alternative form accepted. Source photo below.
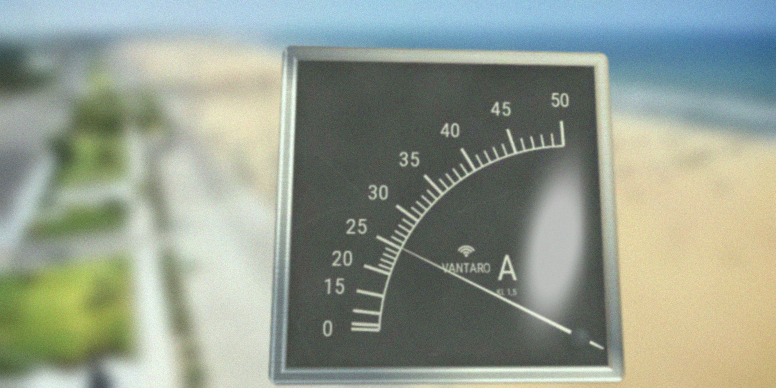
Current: 25 A
